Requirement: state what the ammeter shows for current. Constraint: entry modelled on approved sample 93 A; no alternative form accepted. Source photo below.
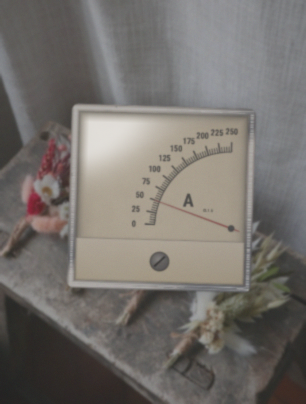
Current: 50 A
